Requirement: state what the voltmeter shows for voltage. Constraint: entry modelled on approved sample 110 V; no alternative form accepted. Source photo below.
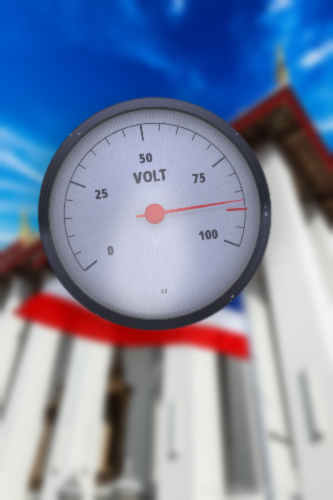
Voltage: 87.5 V
